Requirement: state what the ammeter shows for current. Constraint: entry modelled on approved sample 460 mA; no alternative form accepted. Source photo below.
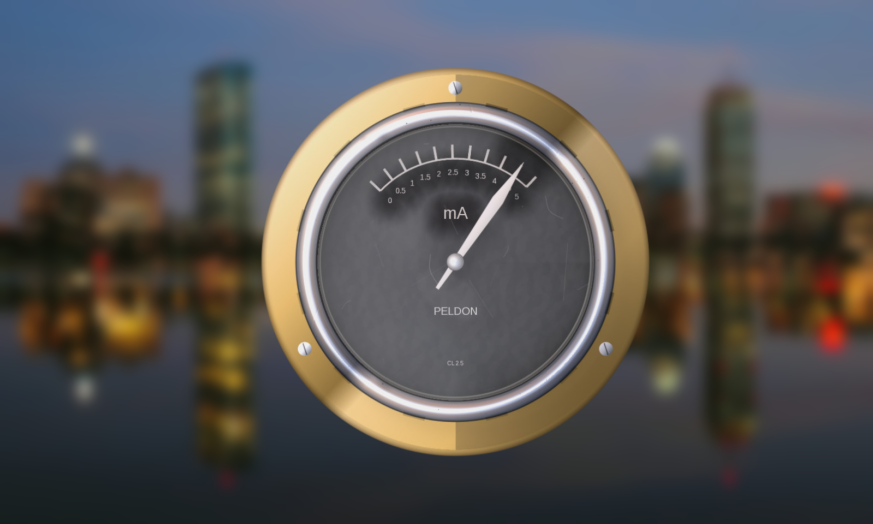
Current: 4.5 mA
